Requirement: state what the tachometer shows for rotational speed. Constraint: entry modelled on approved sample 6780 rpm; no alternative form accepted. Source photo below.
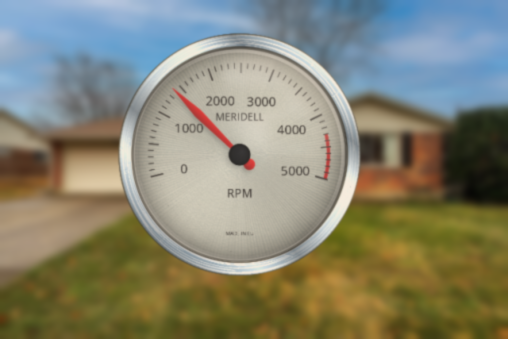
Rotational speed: 1400 rpm
